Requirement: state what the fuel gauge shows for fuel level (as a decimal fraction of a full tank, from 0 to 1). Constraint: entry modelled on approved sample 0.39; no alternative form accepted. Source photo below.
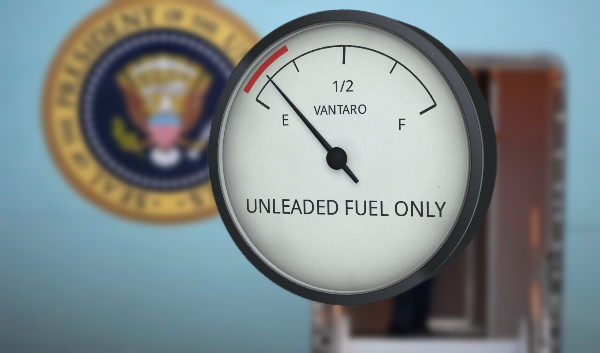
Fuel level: 0.125
